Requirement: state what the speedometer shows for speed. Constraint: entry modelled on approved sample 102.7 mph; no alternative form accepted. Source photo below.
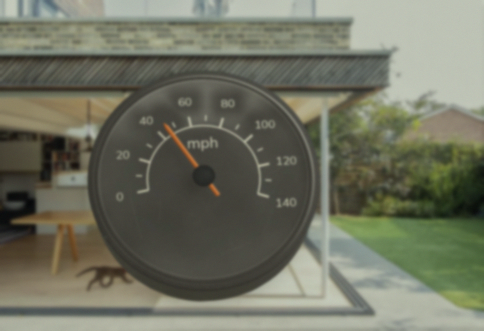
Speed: 45 mph
